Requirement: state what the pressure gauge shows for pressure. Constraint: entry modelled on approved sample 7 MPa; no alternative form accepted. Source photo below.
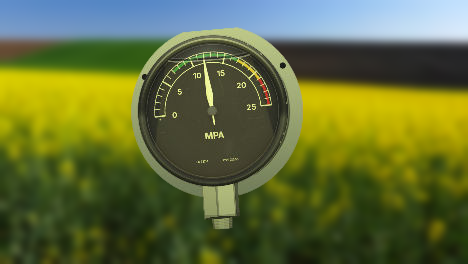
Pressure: 12 MPa
